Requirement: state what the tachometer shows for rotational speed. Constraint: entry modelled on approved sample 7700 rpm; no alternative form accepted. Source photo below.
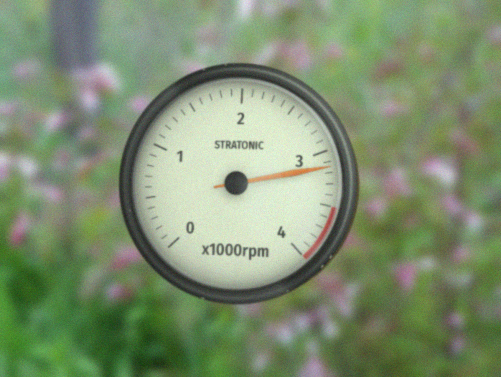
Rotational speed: 3150 rpm
